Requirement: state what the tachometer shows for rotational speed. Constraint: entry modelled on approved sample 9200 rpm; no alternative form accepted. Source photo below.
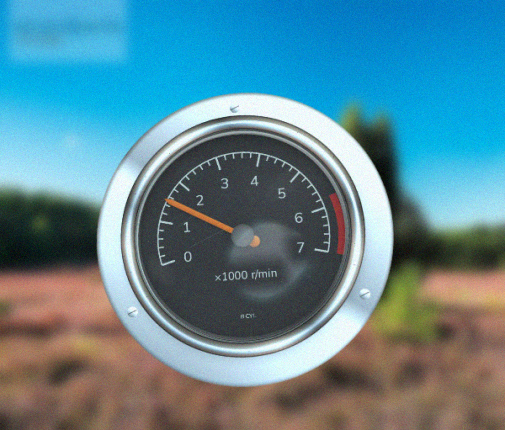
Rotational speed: 1500 rpm
